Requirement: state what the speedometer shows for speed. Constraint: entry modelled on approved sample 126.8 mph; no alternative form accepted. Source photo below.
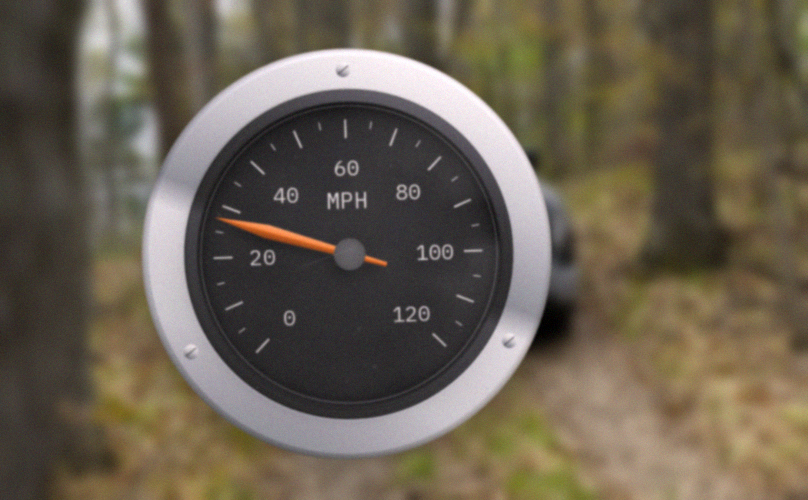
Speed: 27.5 mph
